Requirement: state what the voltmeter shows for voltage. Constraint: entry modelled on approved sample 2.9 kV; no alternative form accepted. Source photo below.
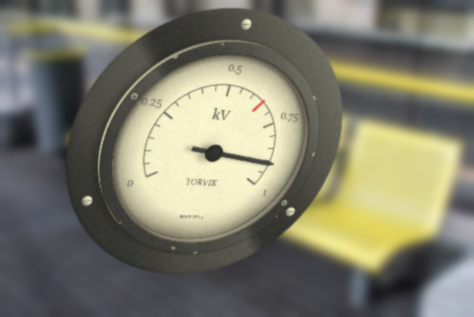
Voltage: 0.9 kV
